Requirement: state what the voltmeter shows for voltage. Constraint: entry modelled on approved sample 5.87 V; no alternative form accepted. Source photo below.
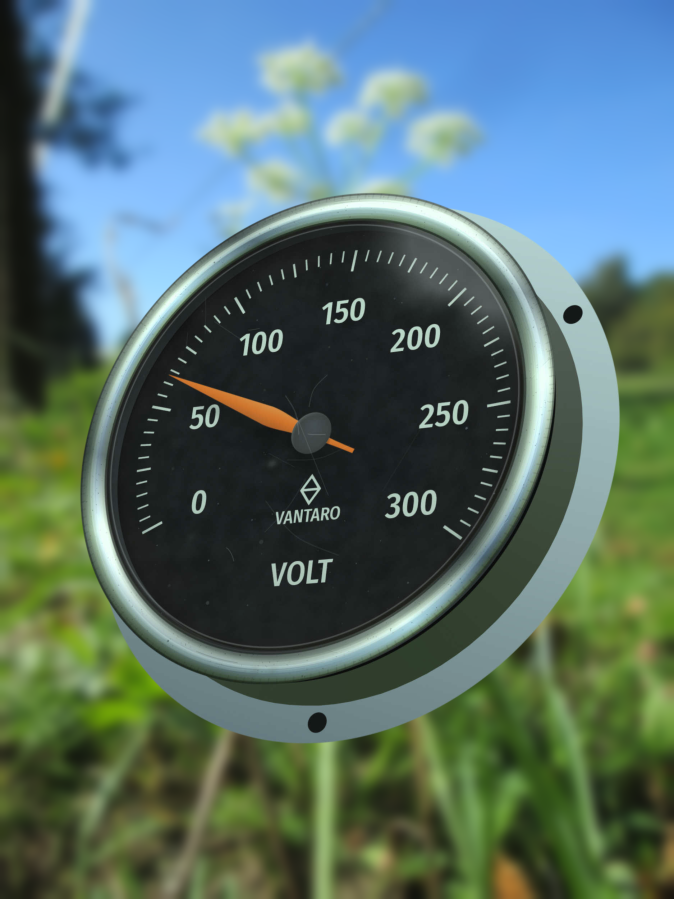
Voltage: 62.5 V
